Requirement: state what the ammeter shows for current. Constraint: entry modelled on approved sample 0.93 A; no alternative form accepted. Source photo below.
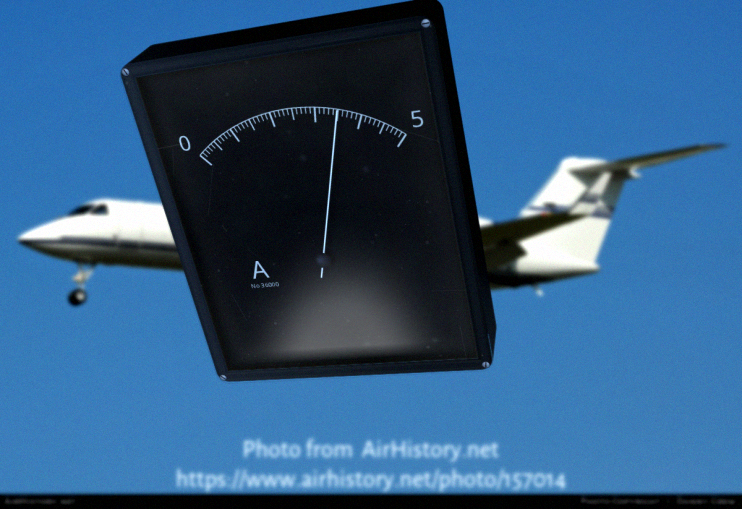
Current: 3.5 A
